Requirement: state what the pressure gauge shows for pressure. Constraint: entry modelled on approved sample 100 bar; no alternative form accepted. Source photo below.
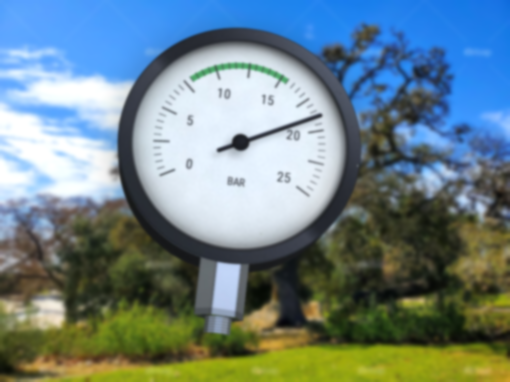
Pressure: 19 bar
